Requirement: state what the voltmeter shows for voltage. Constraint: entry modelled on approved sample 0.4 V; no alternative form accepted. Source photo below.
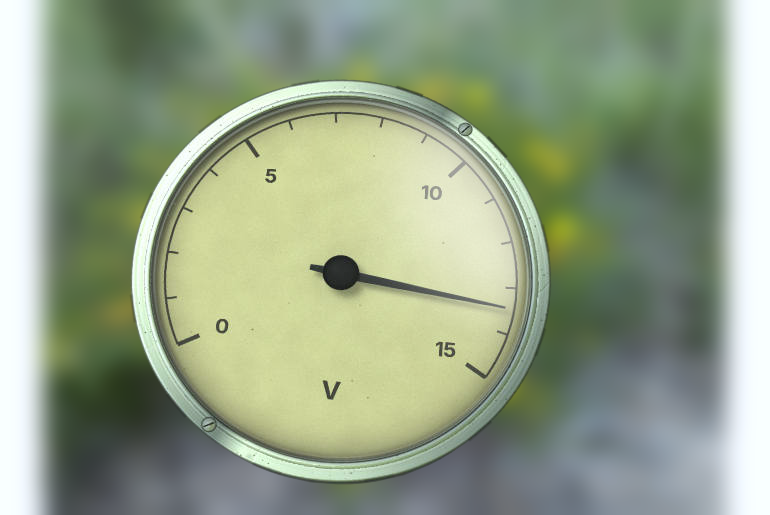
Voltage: 13.5 V
